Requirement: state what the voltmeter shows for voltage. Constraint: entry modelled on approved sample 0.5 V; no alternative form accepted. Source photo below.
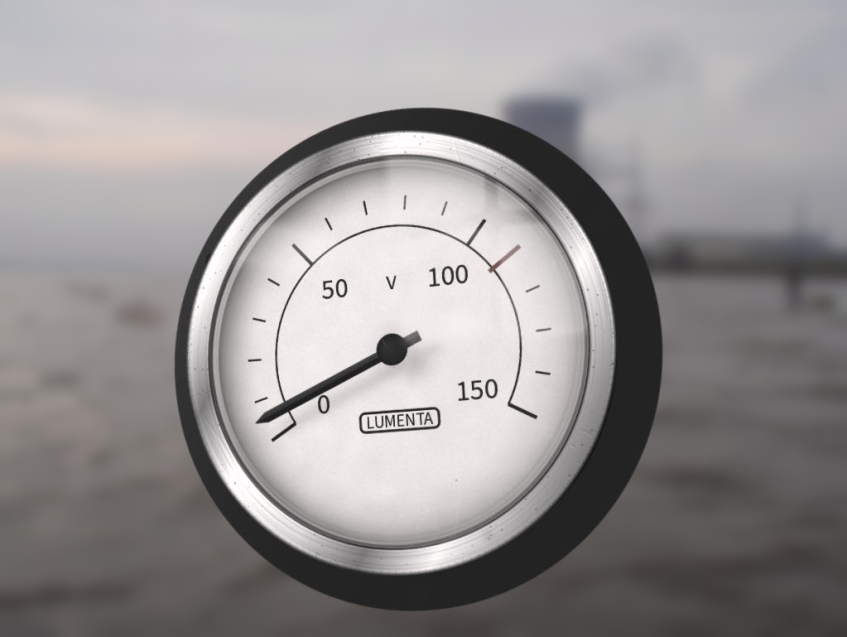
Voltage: 5 V
